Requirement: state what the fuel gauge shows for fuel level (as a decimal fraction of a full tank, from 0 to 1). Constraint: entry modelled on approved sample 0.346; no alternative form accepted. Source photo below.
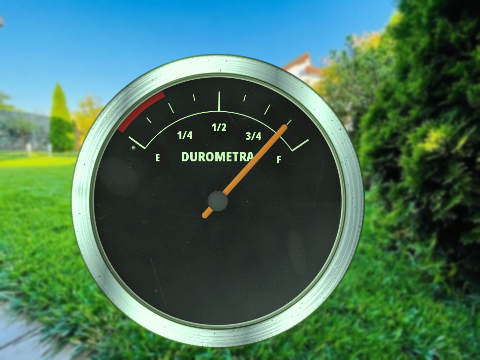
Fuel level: 0.875
